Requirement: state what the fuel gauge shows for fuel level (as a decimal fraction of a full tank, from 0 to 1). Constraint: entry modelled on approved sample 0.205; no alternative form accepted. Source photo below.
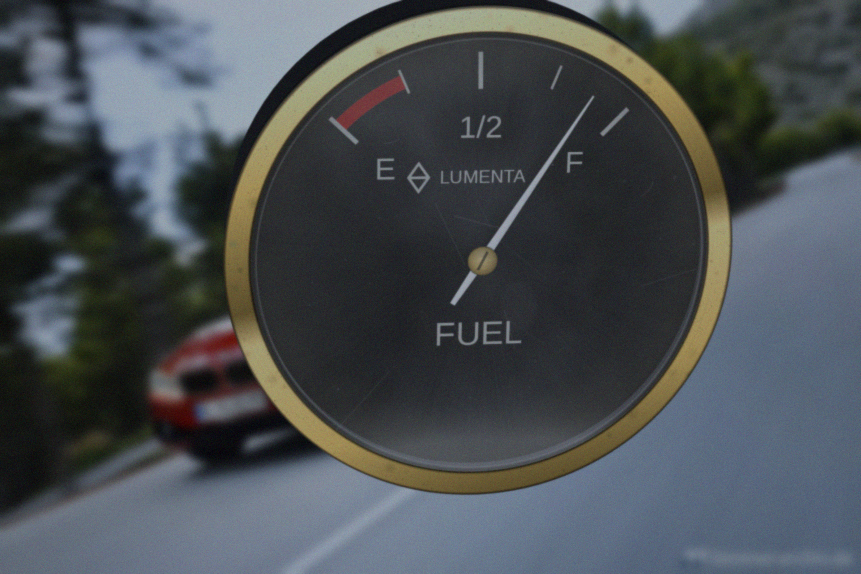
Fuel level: 0.875
